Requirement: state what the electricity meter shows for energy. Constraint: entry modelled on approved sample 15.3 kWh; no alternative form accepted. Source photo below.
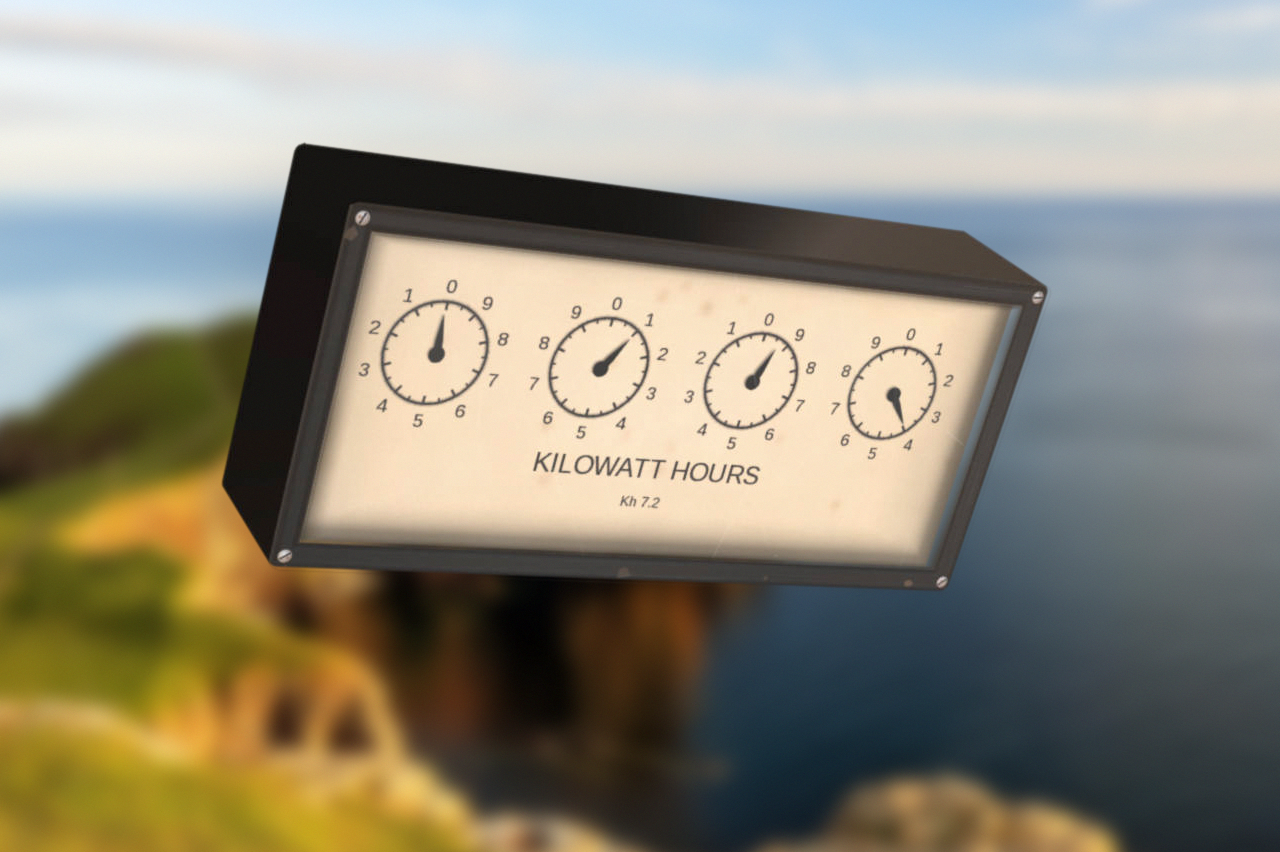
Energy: 94 kWh
